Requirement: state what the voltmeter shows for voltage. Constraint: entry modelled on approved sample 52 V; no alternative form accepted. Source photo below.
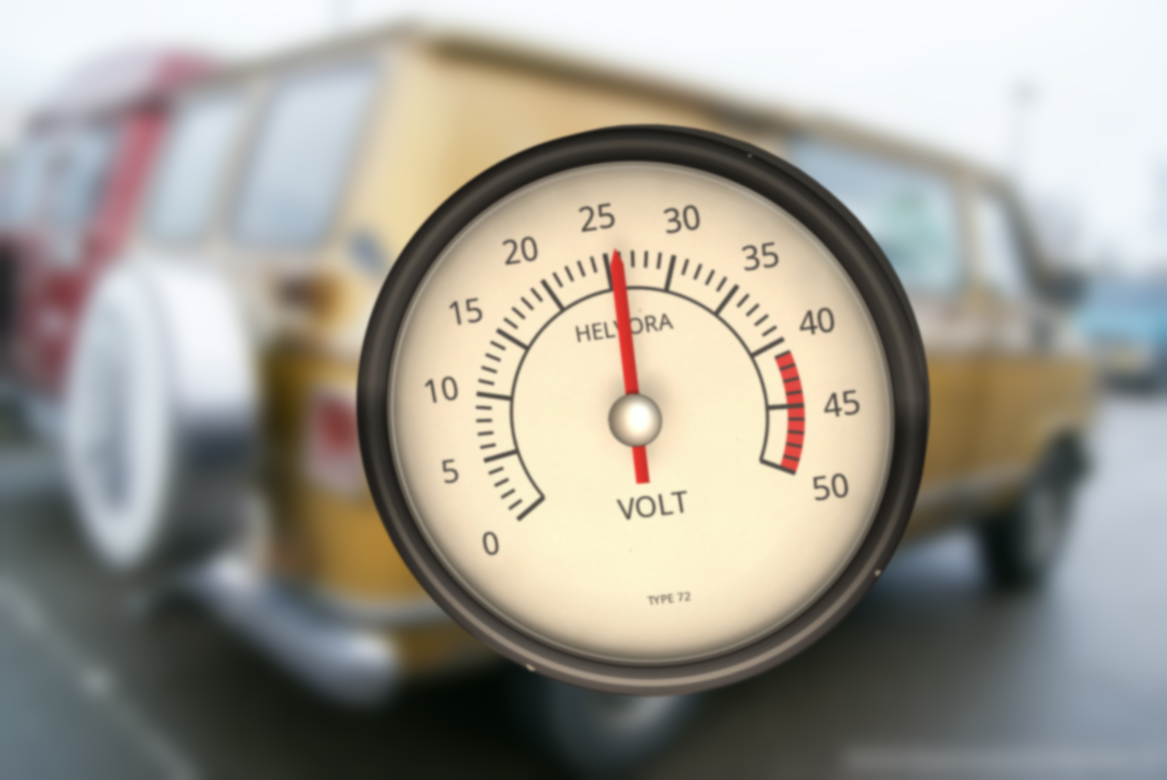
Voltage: 26 V
